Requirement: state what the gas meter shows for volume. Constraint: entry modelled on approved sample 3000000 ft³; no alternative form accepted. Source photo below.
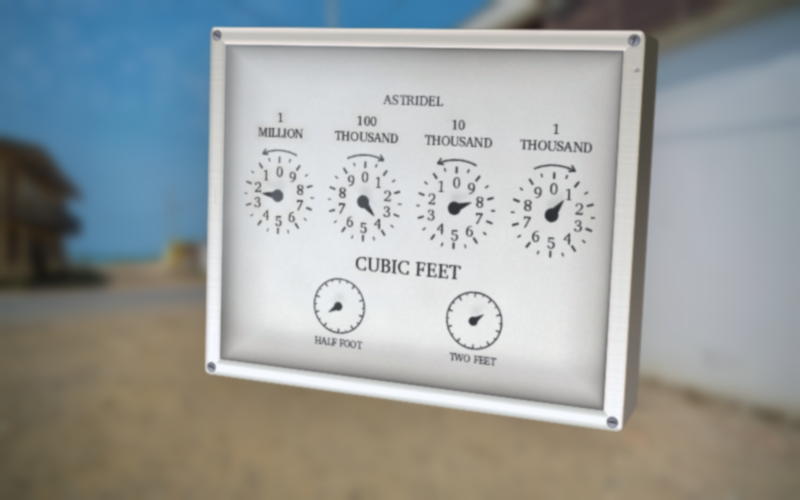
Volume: 238100 ft³
